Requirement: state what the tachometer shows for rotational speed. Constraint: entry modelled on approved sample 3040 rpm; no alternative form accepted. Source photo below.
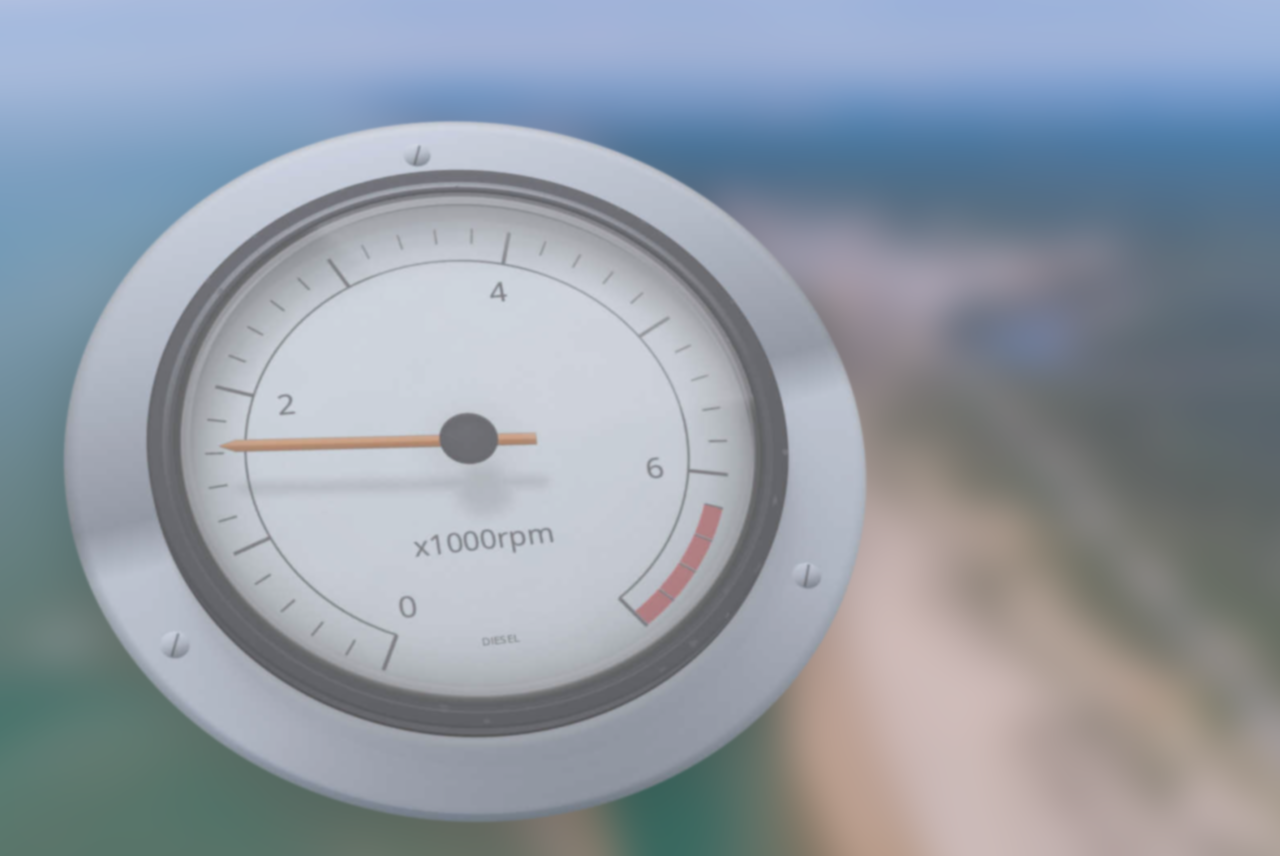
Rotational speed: 1600 rpm
